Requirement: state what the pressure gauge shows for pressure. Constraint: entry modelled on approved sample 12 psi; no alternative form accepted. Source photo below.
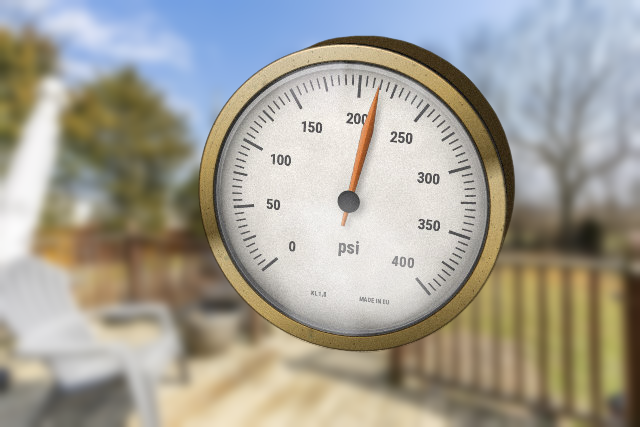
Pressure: 215 psi
